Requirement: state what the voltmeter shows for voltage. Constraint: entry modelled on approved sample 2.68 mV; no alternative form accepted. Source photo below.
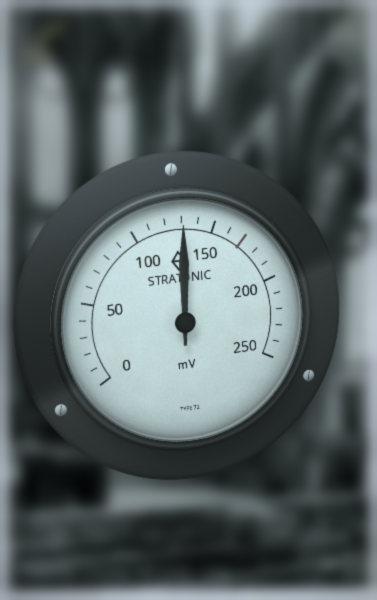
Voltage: 130 mV
